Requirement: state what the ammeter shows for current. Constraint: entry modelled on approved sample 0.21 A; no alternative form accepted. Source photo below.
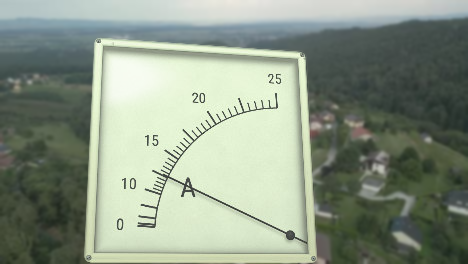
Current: 12.5 A
